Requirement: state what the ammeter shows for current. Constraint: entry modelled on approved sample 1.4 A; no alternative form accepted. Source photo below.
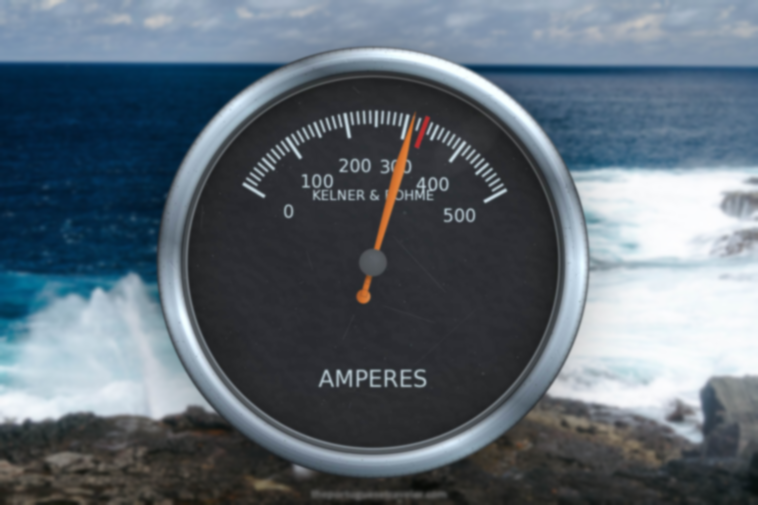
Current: 310 A
